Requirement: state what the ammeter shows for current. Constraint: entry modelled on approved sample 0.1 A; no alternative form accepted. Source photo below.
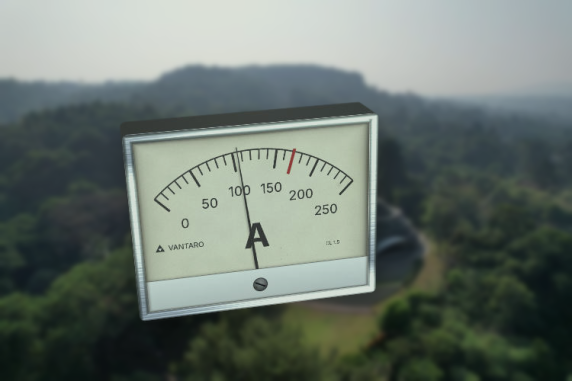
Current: 105 A
